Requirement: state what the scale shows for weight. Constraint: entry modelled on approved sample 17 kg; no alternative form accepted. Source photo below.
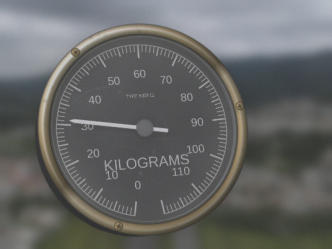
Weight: 31 kg
